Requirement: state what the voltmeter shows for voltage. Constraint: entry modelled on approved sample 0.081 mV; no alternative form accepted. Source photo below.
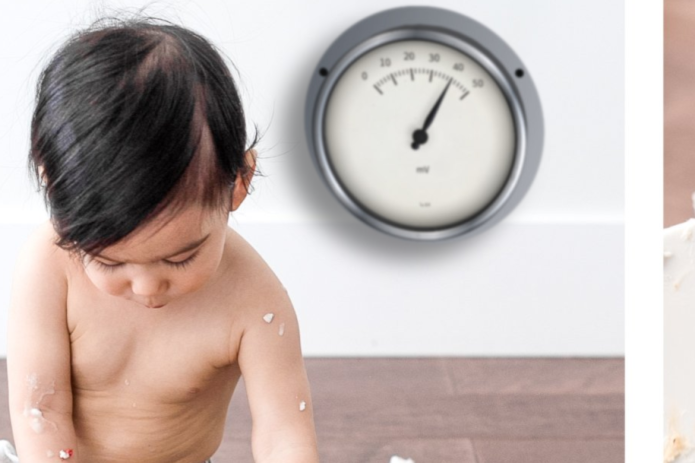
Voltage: 40 mV
